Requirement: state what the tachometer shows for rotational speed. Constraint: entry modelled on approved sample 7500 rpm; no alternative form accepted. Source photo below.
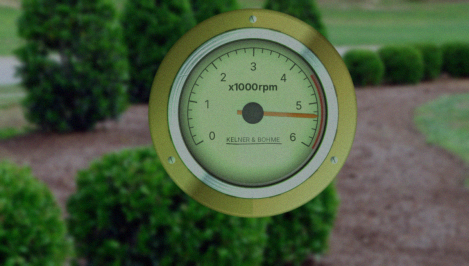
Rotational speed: 5300 rpm
